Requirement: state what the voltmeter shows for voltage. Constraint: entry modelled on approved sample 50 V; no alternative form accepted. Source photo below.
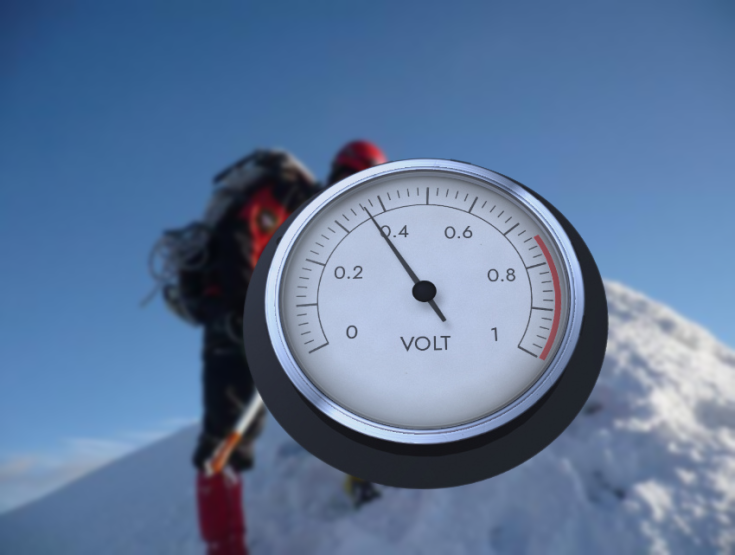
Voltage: 0.36 V
